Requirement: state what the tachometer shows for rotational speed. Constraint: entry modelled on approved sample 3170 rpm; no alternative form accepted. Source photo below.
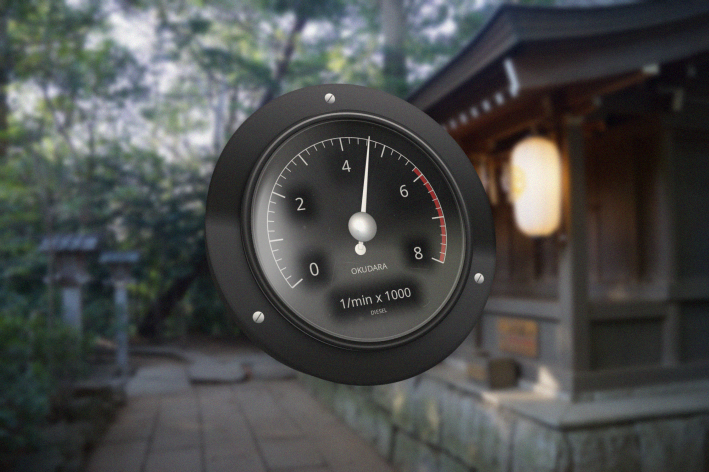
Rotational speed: 4600 rpm
